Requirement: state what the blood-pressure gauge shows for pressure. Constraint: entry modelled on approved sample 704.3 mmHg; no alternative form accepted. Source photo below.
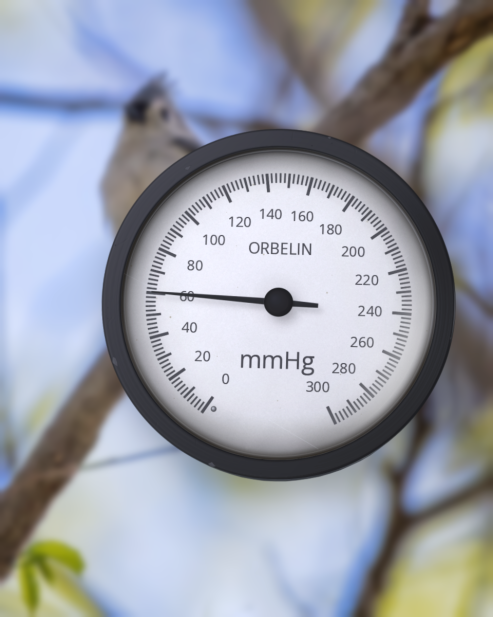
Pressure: 60 mmHg
